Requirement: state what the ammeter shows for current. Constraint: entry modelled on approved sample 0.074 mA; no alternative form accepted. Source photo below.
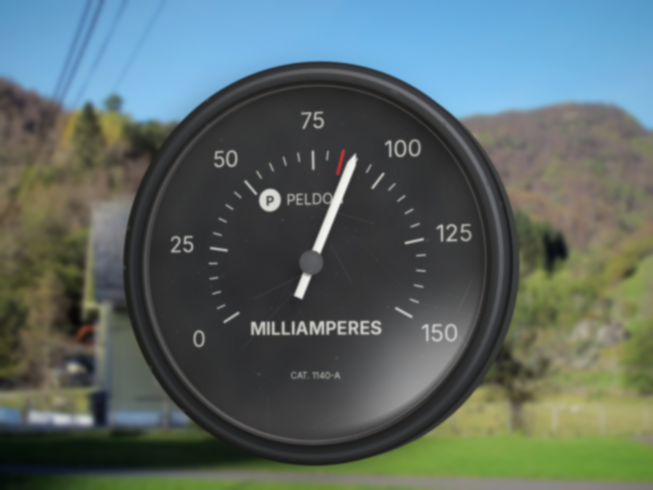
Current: 90 mA
